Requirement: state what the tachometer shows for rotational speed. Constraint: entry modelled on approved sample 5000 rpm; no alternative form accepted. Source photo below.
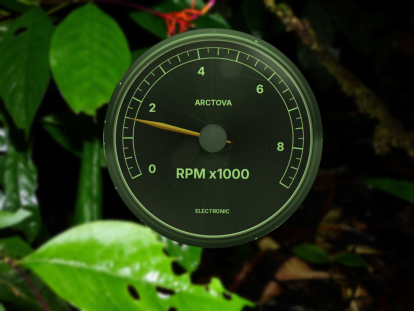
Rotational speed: 1500 rpm
